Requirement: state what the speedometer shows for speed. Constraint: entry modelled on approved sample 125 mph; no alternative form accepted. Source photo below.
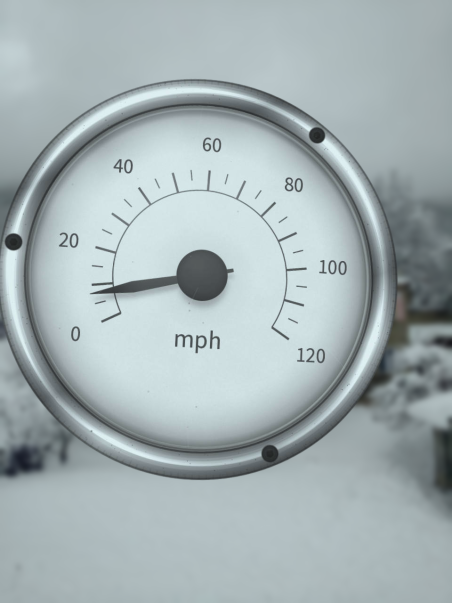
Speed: 7.5 mph
